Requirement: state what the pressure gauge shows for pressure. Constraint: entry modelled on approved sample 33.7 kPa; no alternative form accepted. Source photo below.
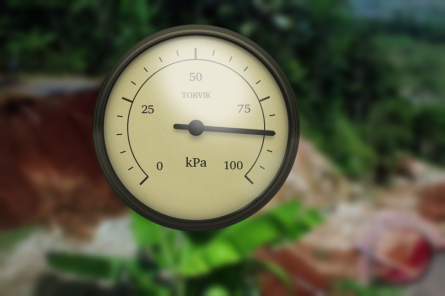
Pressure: 85 kPa
